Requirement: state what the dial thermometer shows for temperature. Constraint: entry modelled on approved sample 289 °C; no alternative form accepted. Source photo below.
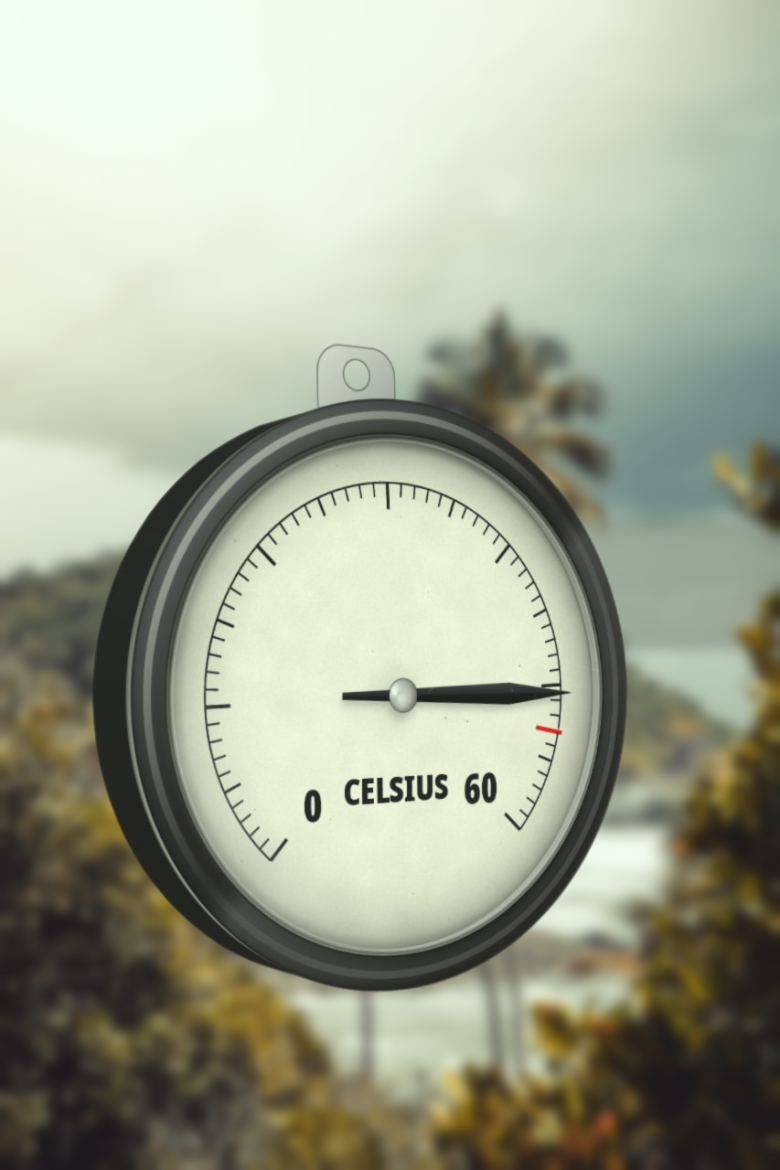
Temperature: 50.5 °C
